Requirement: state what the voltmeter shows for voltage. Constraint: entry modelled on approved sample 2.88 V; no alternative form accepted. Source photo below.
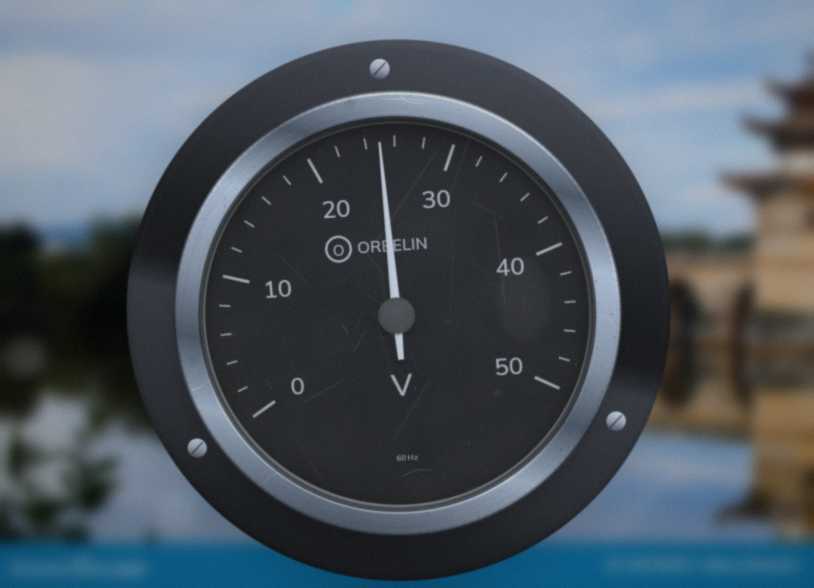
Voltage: 25 V
